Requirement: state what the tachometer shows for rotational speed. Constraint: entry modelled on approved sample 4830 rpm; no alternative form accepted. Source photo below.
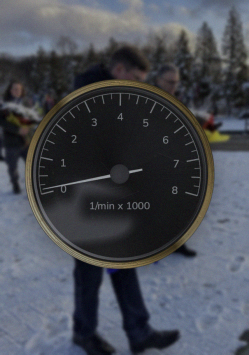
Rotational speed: 125 rpm
